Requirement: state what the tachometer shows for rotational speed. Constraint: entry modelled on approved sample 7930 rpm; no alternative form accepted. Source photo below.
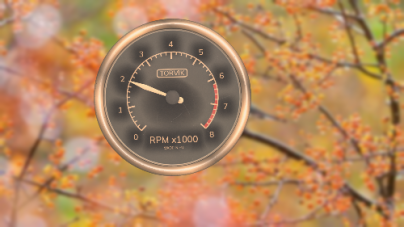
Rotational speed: 2000 rpm
